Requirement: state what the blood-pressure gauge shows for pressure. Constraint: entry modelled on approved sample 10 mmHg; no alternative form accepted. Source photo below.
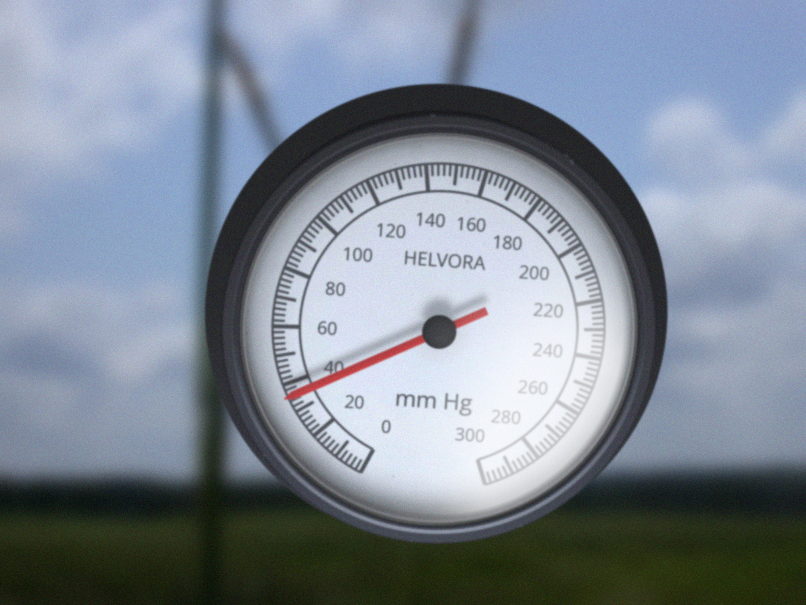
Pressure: 36 mmHg
